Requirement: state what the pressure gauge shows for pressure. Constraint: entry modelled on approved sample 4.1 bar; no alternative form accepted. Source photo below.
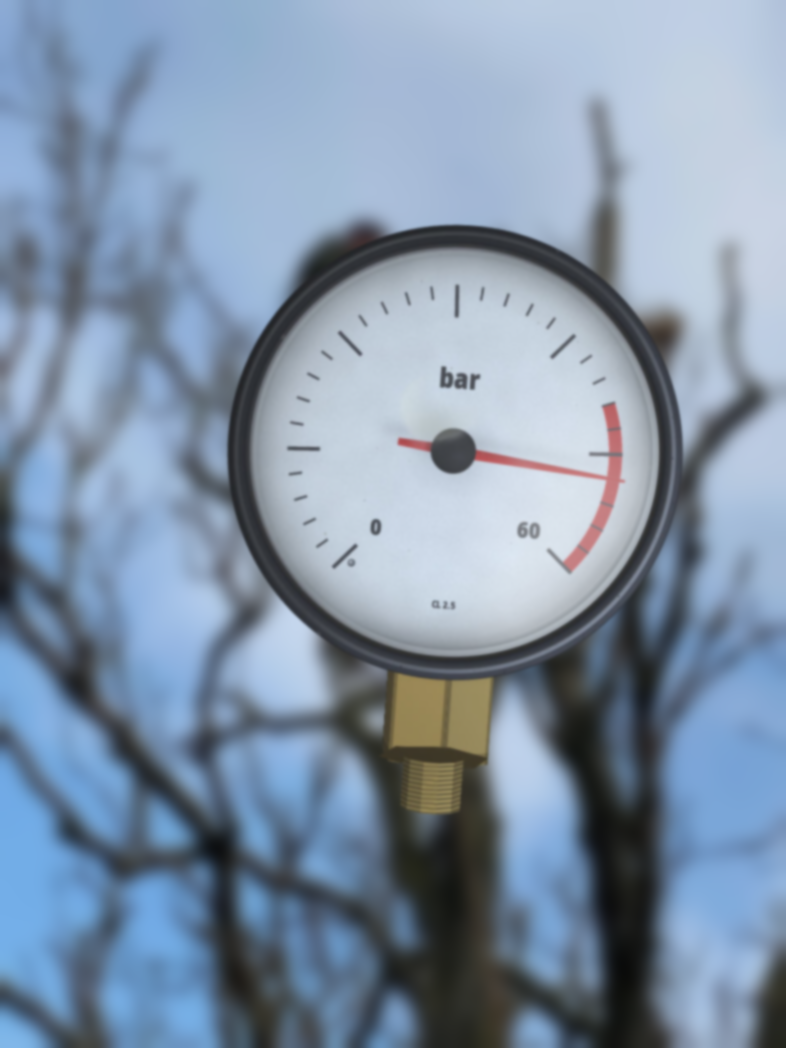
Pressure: 52 bar
